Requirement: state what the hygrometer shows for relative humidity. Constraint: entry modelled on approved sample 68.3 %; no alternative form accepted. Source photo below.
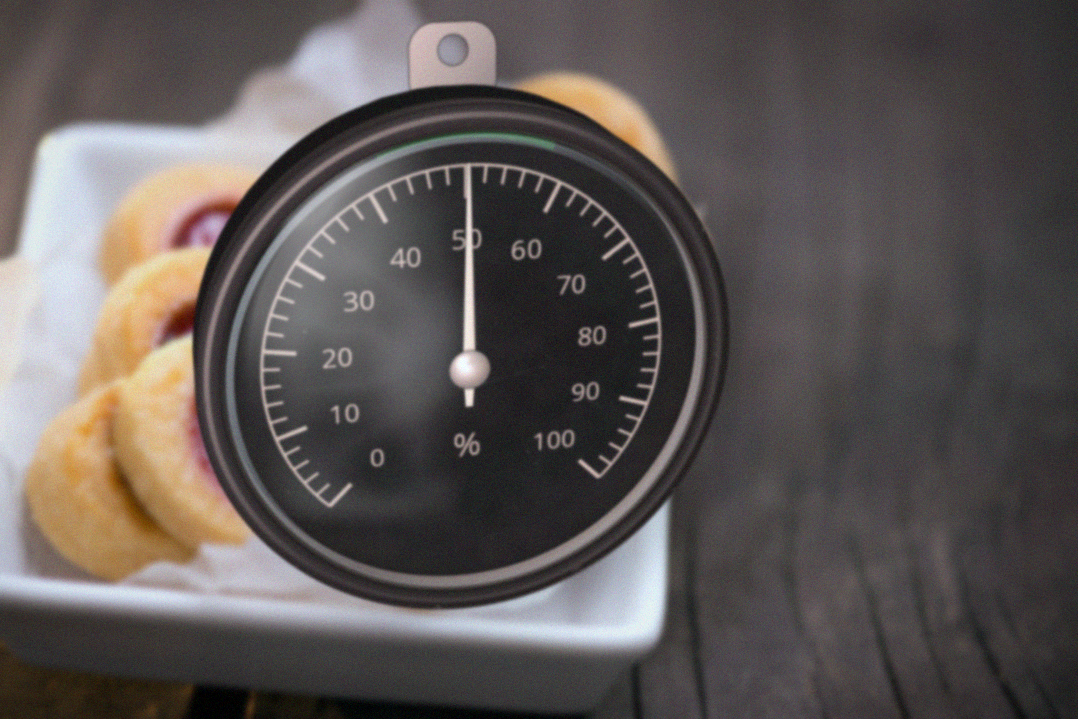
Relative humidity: 50 %
